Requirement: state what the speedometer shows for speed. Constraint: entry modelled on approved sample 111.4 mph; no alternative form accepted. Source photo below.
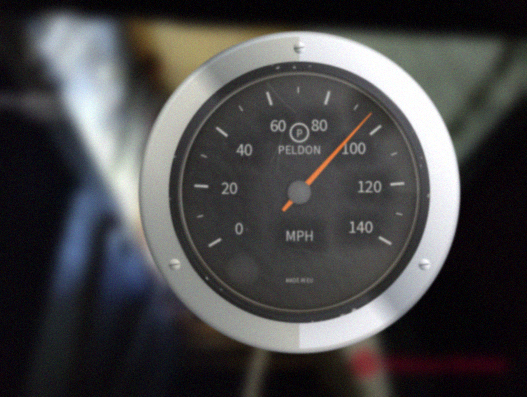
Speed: 95 mph
